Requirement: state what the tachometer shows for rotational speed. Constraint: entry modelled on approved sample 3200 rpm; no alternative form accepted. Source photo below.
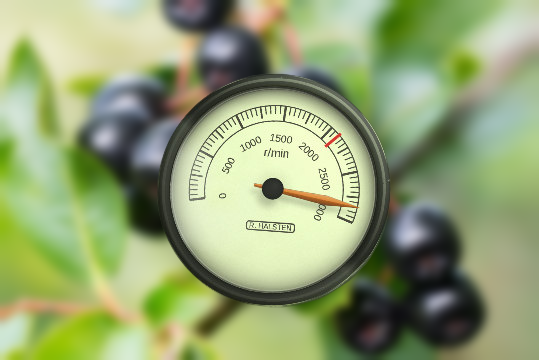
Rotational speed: 2850 rpm
